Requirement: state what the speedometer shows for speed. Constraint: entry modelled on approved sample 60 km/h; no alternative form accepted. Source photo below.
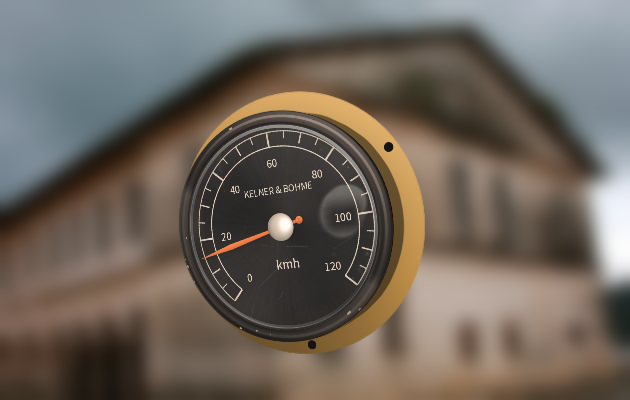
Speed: 15 km/h
